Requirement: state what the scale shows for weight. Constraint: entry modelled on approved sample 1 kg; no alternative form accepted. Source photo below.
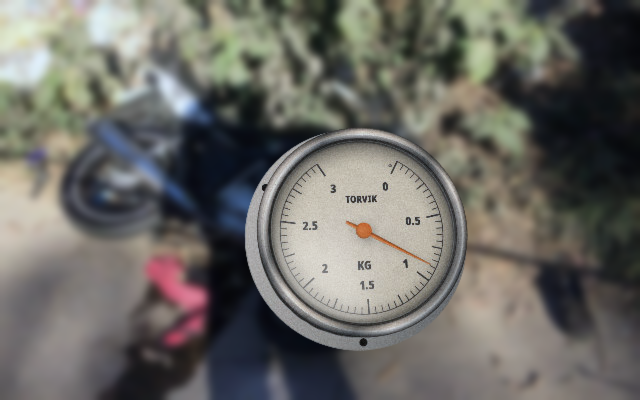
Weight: 0.9 kg
